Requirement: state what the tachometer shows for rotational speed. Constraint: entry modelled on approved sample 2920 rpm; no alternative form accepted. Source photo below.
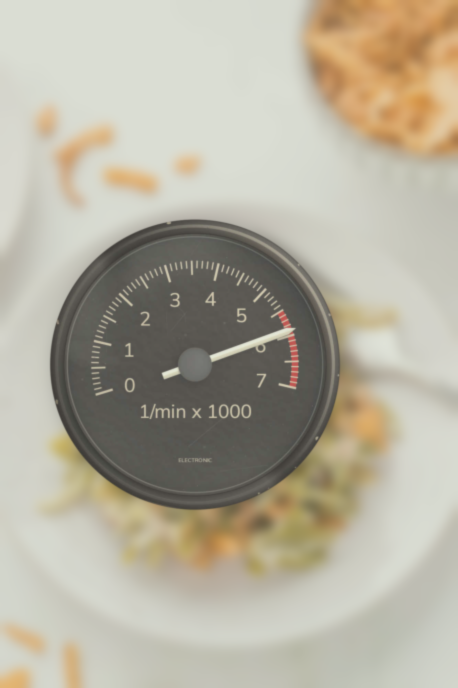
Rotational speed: 5900 rpm
